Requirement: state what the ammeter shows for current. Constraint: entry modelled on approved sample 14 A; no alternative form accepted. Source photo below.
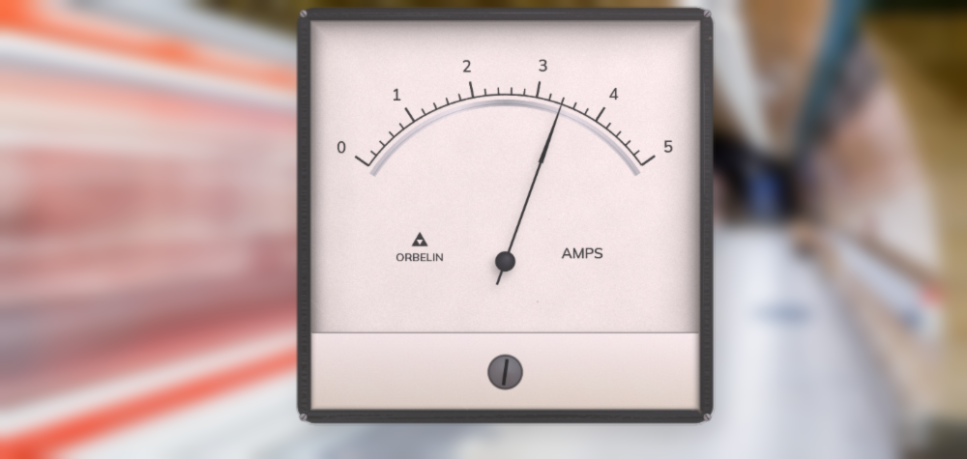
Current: 3.4 A
